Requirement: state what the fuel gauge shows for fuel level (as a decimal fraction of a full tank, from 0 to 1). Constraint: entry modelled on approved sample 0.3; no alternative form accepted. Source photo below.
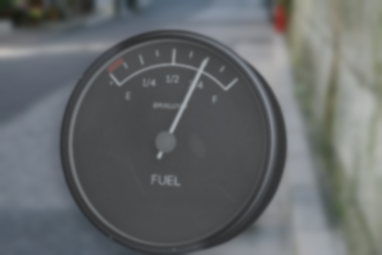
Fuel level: 0.75
